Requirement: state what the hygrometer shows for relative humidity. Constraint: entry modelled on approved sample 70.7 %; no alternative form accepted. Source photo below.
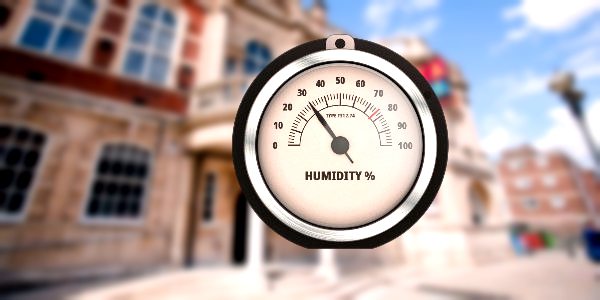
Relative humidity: 30 %
